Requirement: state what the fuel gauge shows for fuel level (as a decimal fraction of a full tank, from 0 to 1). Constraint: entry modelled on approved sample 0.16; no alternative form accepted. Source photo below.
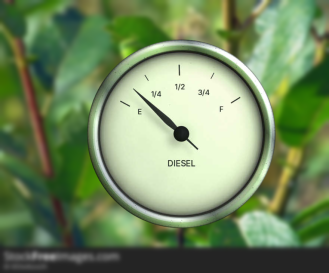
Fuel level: 0.125
